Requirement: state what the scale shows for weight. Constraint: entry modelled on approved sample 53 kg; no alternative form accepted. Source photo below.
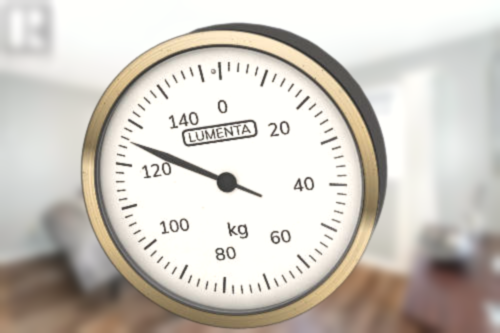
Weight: 126 kg
